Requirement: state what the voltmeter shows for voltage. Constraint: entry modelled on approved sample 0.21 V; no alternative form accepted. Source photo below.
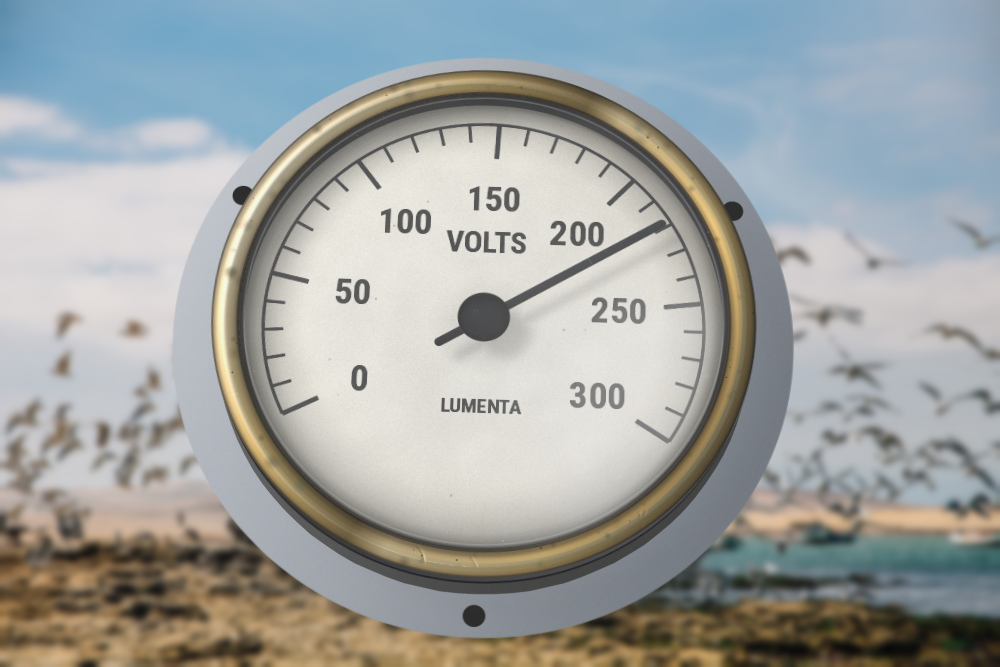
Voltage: 220 V
